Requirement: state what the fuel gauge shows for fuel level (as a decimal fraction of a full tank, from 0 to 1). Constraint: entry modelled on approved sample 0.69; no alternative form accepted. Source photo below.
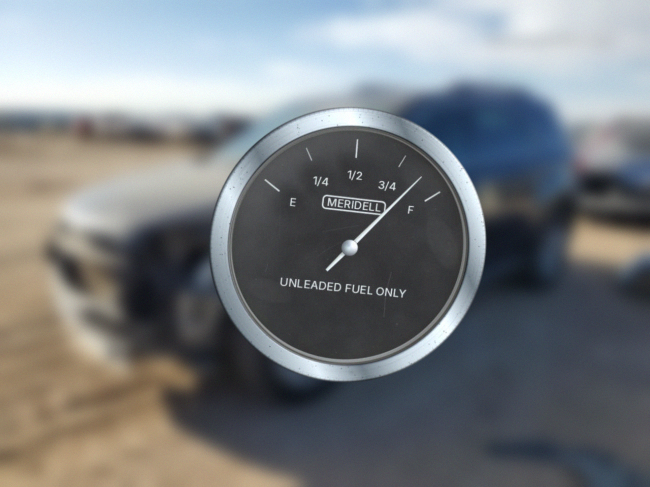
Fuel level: 0.875
